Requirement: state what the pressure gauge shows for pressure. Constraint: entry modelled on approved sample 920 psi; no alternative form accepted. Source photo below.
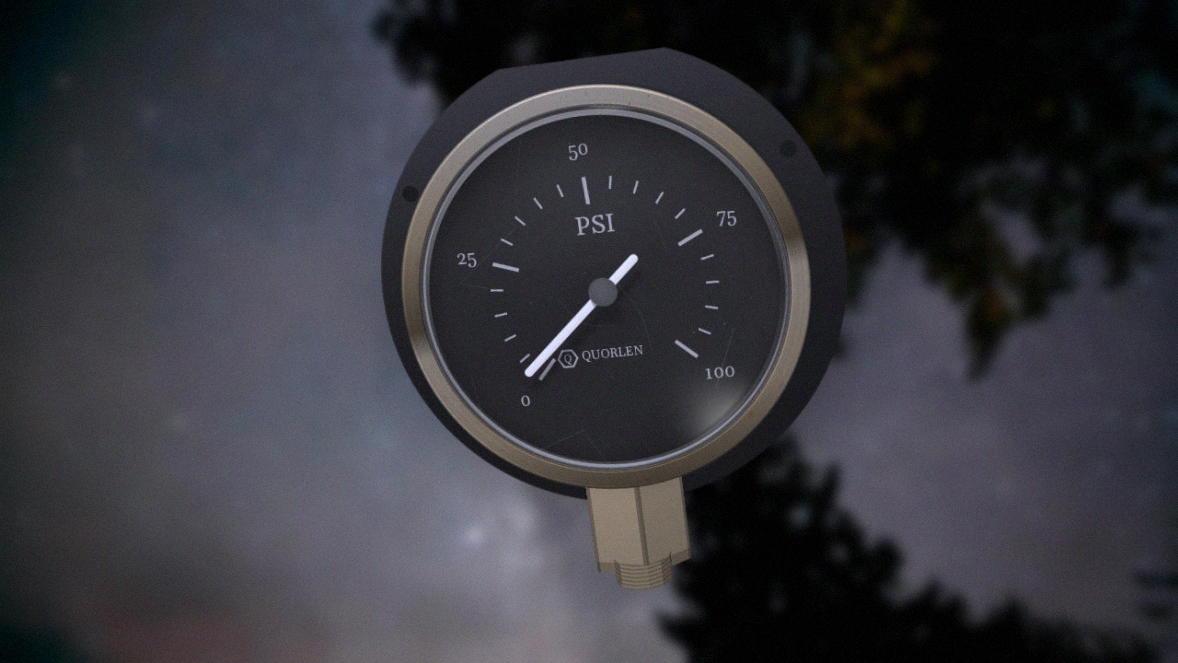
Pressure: 2.5 psi
